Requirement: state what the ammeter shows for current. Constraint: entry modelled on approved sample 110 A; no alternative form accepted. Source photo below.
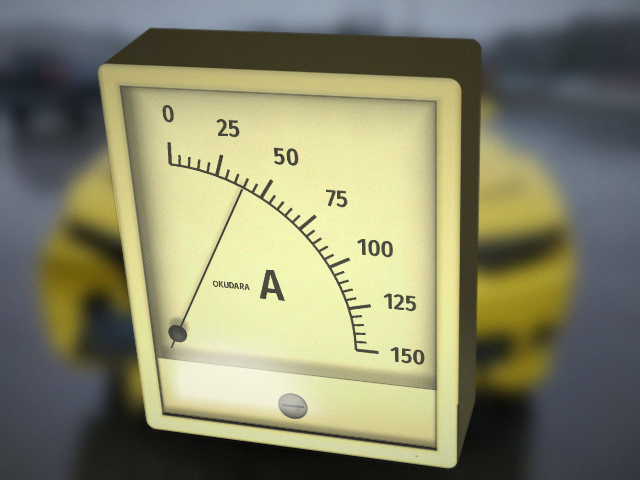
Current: 40 A
